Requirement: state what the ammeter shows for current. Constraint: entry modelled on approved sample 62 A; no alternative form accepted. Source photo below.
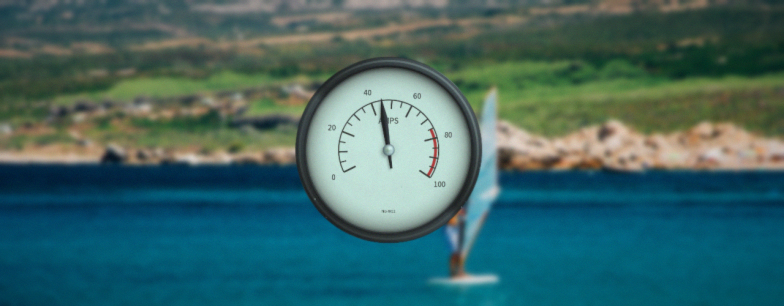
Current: 45 A
